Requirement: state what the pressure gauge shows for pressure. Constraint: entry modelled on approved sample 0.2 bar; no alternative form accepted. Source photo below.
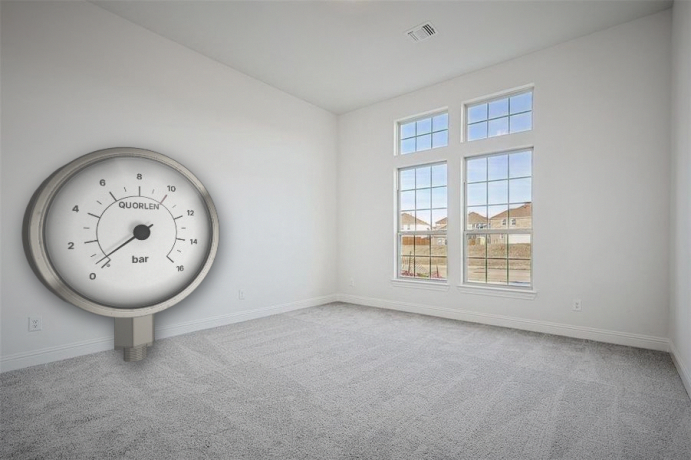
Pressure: 0.5 bar
